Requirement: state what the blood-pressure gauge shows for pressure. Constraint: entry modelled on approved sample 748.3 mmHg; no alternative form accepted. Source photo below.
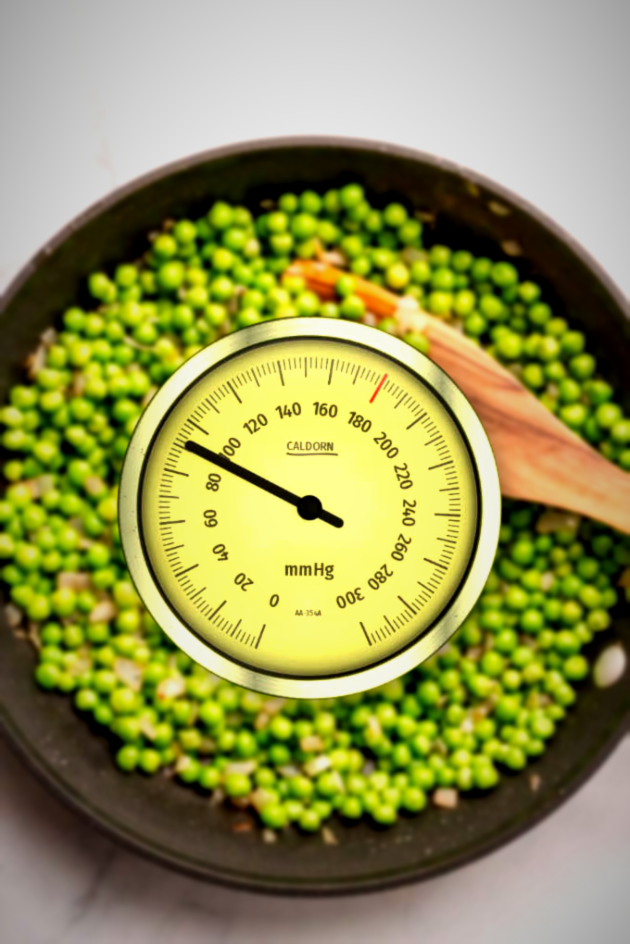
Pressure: 92 mmHg
